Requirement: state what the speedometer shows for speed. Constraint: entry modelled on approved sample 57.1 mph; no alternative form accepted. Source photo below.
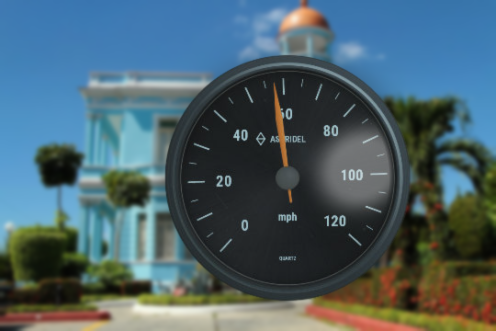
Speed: 57.5 mph
